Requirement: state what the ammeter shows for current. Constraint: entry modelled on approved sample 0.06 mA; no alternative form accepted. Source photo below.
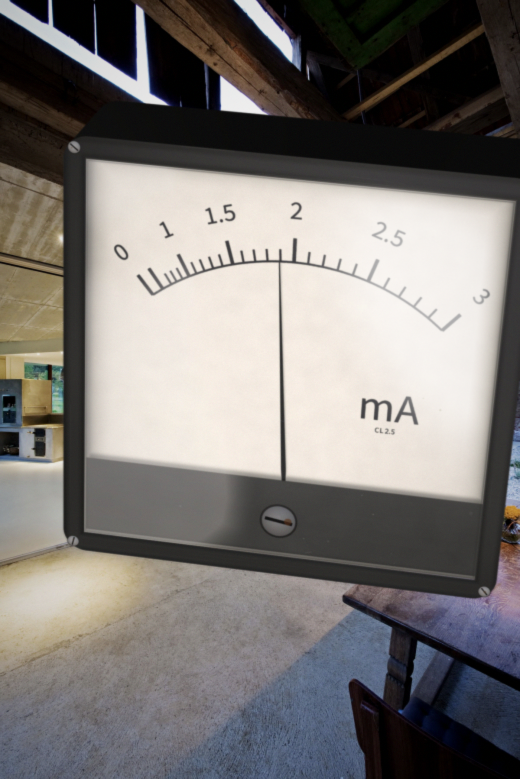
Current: 1.9 mA
